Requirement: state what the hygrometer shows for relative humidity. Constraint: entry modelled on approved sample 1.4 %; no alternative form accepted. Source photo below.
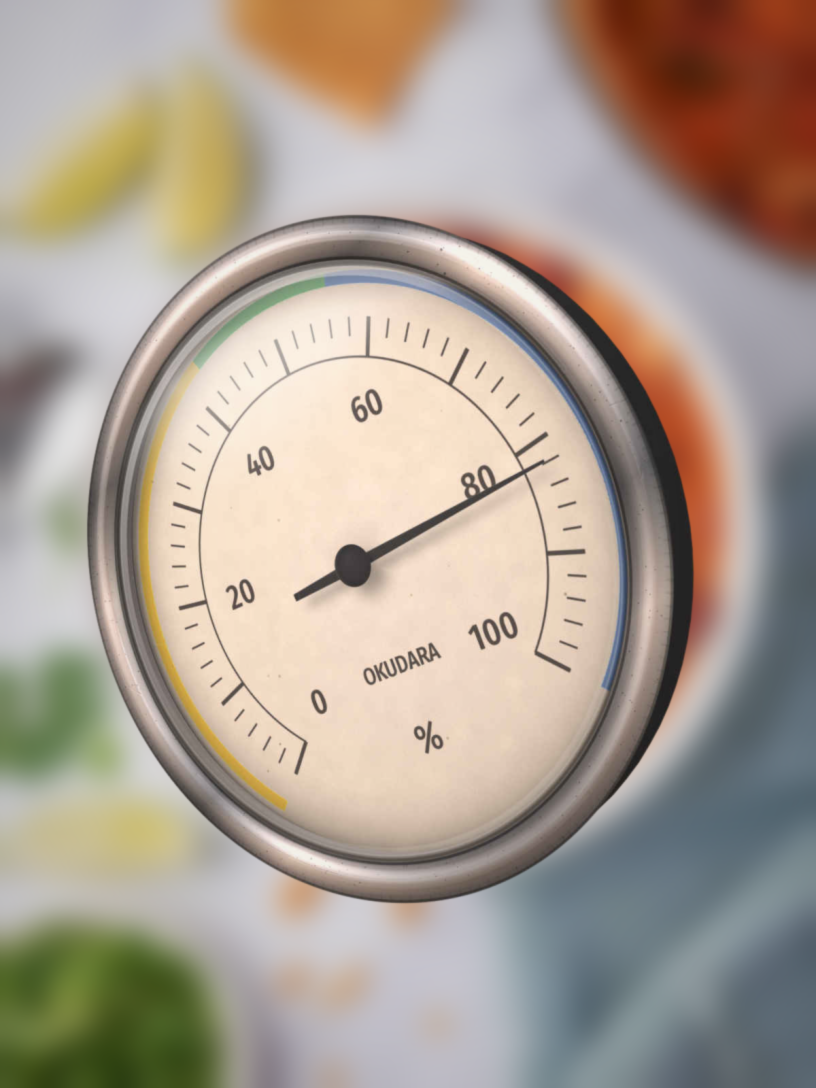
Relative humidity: 82 %
